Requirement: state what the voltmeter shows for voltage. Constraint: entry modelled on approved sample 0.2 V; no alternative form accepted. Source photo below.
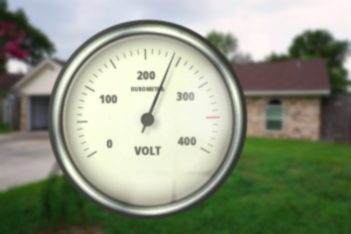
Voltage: 240 V
